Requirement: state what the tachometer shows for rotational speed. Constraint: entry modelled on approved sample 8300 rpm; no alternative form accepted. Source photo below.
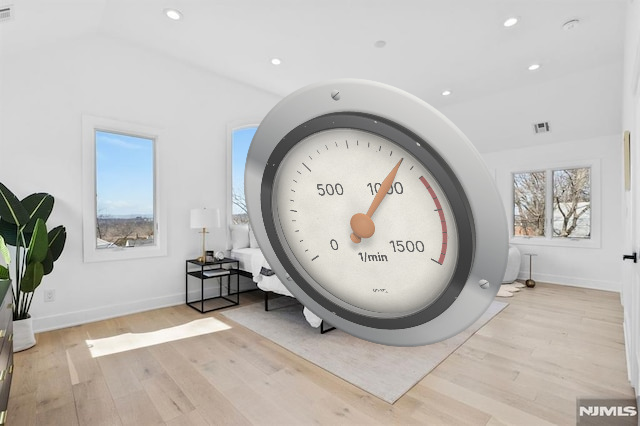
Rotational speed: 1000 rpm
